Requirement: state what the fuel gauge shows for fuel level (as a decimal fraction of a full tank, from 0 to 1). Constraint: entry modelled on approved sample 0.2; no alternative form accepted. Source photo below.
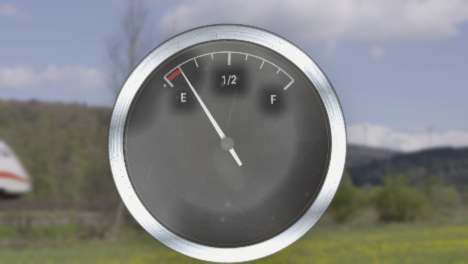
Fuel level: 0.125
